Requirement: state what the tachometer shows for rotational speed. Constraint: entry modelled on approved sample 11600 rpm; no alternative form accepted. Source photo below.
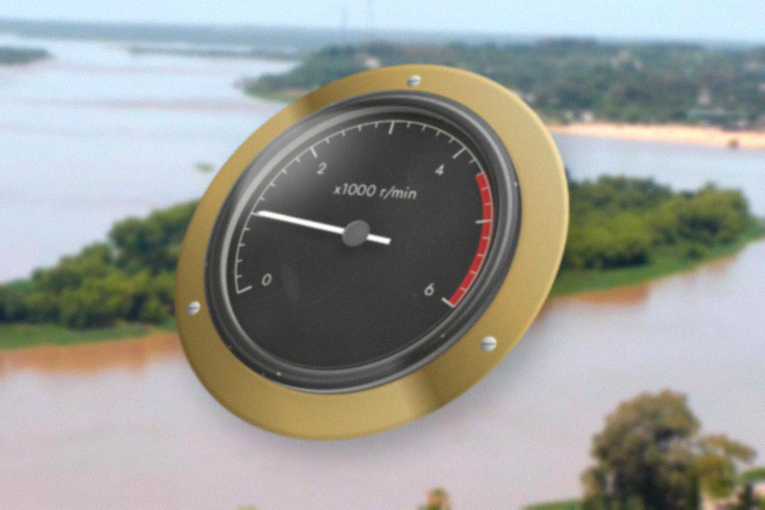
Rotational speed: 1000 rpm
